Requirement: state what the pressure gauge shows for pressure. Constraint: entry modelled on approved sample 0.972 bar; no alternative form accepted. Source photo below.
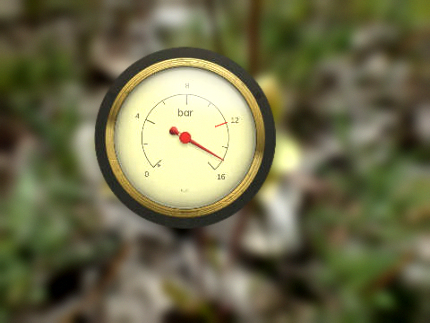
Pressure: 15 bar
